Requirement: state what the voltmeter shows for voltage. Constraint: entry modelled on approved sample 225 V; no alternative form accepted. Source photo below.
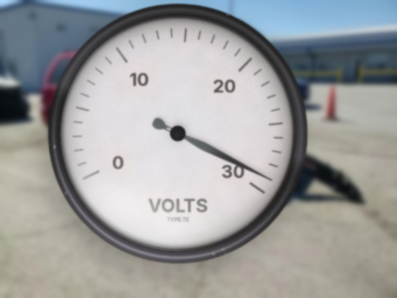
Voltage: 29 V
